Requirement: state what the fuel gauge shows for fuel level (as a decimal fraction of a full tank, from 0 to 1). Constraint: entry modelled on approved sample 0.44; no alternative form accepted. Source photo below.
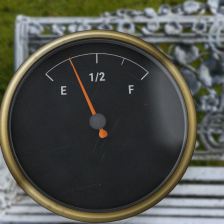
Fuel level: 0.25
